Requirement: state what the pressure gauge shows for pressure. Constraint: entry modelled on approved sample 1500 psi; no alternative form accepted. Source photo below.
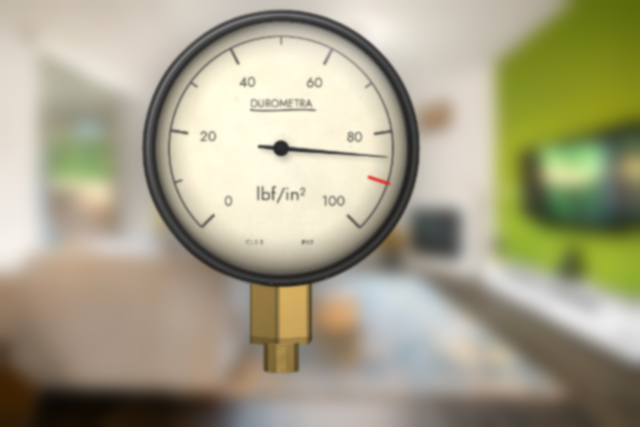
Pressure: 85 psi
